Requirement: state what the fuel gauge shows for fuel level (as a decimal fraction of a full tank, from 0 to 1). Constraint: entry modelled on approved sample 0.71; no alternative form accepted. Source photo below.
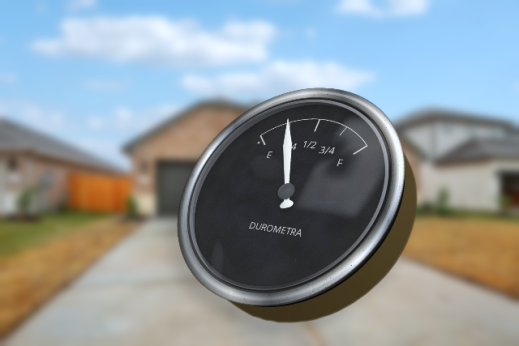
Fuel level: 0.25
